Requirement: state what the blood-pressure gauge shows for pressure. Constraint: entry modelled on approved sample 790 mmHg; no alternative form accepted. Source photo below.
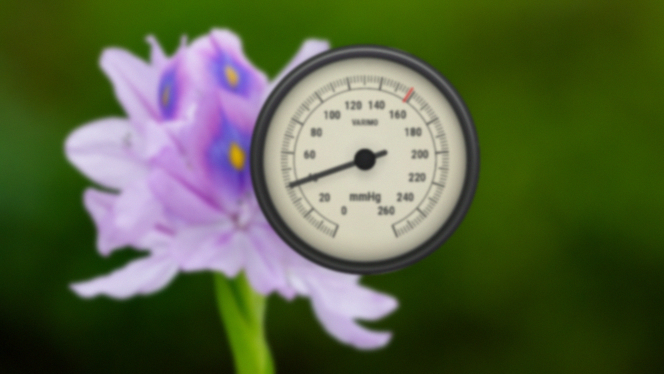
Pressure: 40 mmHg
